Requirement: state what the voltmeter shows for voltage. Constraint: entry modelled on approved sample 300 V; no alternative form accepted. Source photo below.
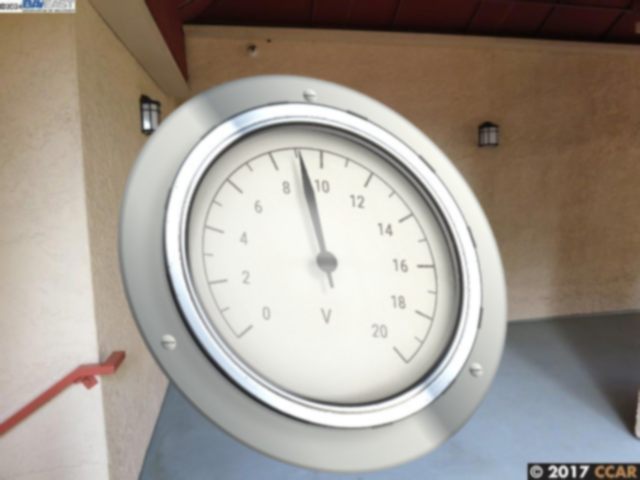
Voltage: 9 V
